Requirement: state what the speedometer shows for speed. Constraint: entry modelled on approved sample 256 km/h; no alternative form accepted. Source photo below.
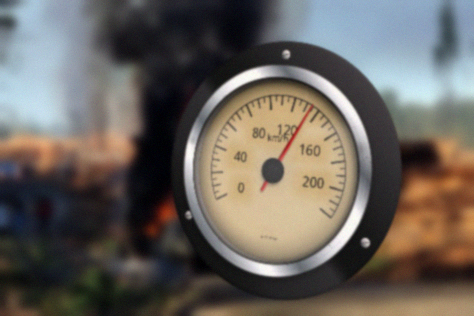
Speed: 135 km/h
